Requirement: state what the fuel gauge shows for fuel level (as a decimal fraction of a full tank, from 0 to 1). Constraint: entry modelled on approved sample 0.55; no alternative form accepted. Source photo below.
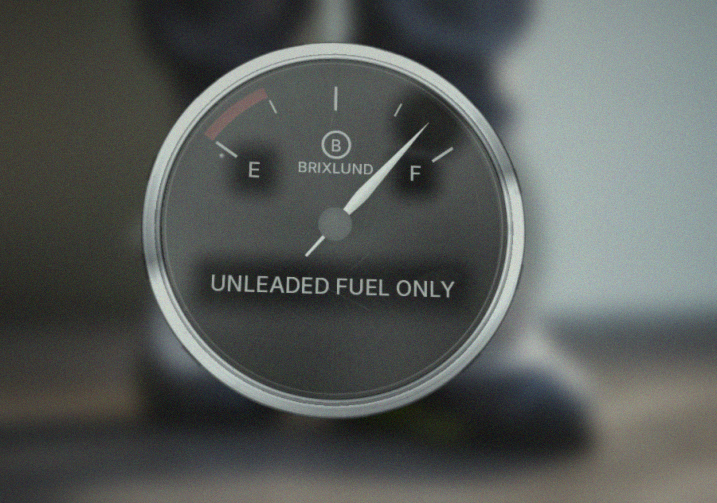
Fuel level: 0.875
